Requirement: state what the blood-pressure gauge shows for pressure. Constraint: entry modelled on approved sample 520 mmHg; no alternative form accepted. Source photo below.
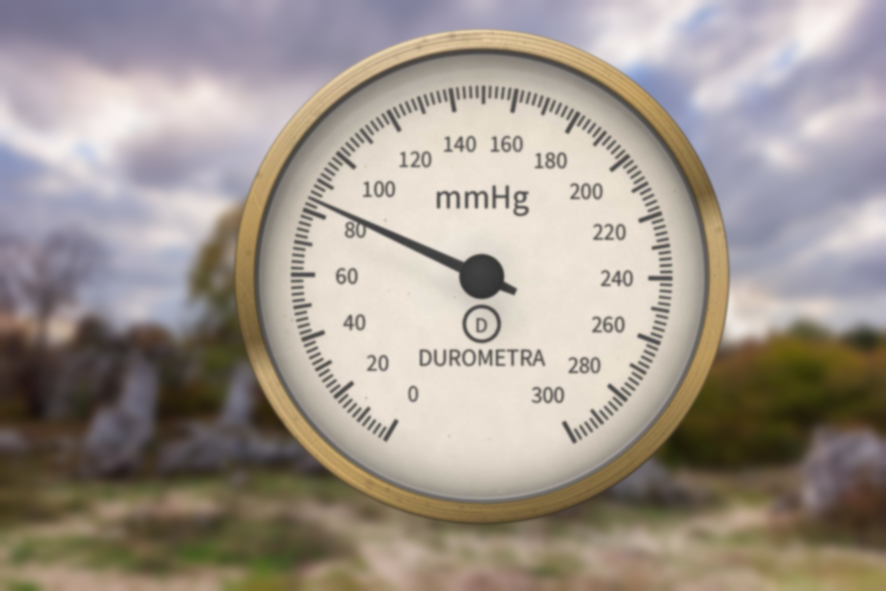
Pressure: 84 mmHg
